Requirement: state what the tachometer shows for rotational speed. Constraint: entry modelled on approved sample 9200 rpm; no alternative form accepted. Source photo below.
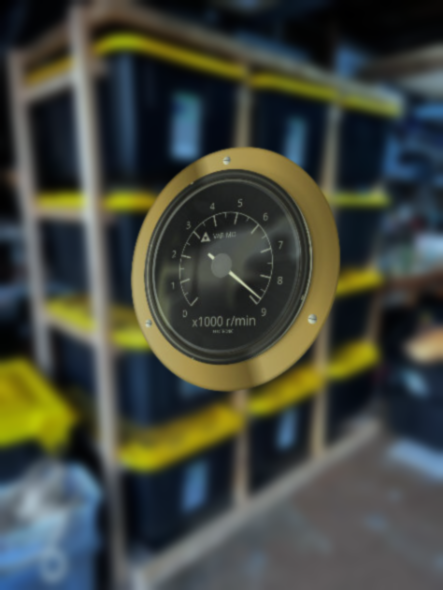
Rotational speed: 8750 rpm
